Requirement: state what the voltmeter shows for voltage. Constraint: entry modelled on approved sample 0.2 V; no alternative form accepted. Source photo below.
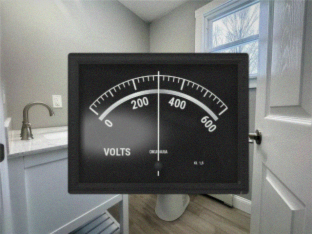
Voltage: 300 V
